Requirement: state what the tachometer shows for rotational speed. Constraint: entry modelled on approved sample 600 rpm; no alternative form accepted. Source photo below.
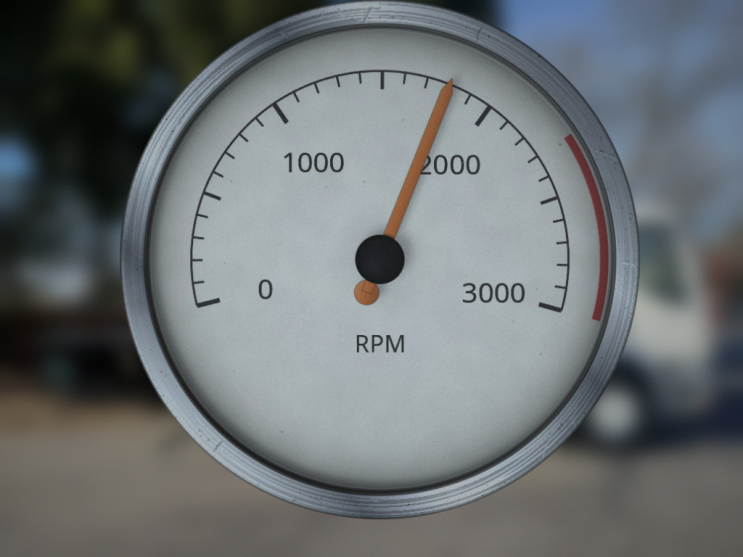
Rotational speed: 1800 rpm
